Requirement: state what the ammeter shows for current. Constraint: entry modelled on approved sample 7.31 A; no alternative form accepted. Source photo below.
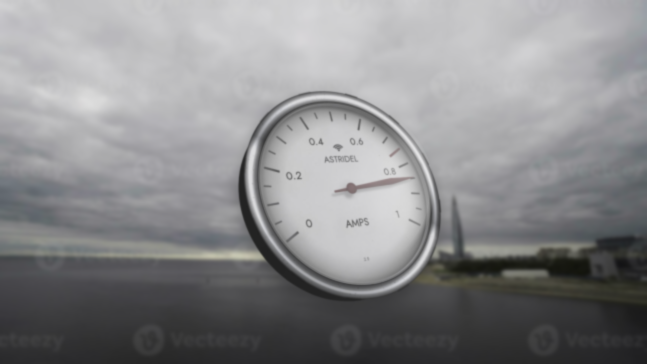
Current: 0.85 A
